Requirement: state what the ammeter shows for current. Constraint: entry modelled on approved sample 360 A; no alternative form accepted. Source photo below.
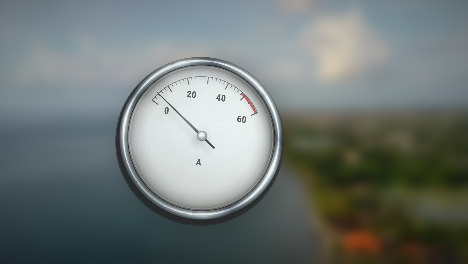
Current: 4 A
